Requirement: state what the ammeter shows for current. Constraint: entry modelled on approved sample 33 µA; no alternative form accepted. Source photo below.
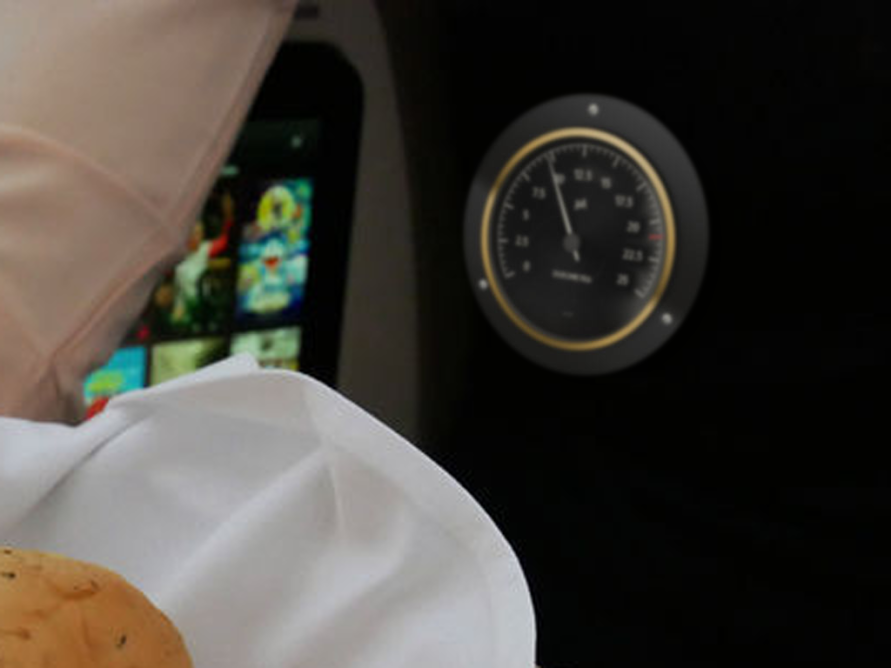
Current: 10 µA
